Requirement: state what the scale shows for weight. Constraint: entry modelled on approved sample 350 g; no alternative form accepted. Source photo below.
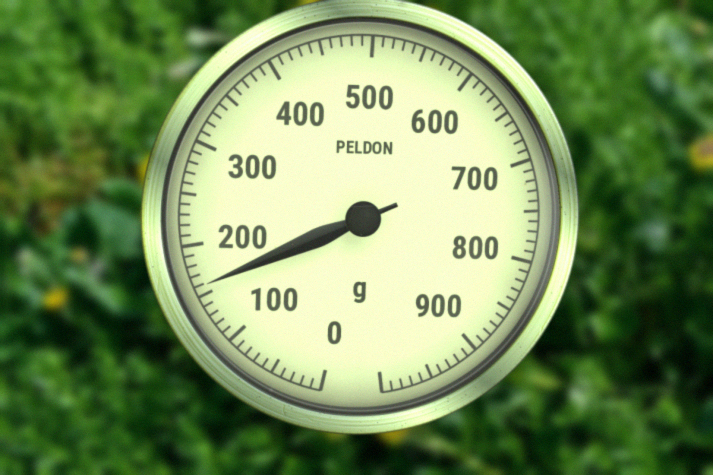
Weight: 160 g
